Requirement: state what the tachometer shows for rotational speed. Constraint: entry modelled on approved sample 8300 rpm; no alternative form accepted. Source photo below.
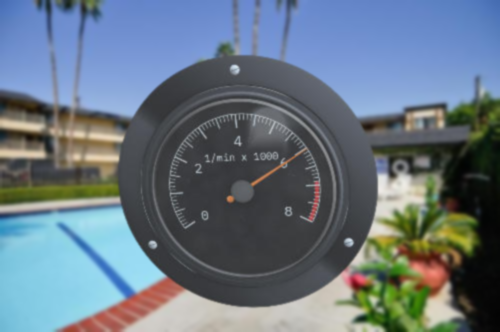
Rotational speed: 6000 rpm
